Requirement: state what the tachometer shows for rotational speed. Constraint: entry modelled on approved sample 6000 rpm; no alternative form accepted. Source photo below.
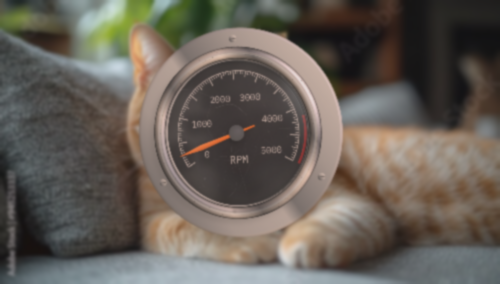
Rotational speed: 250 rpm
